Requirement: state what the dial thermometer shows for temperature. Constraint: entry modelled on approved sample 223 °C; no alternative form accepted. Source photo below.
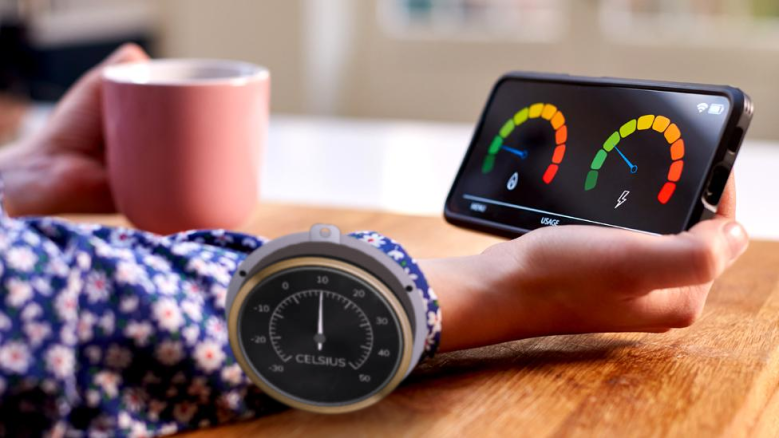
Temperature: 10 °C
